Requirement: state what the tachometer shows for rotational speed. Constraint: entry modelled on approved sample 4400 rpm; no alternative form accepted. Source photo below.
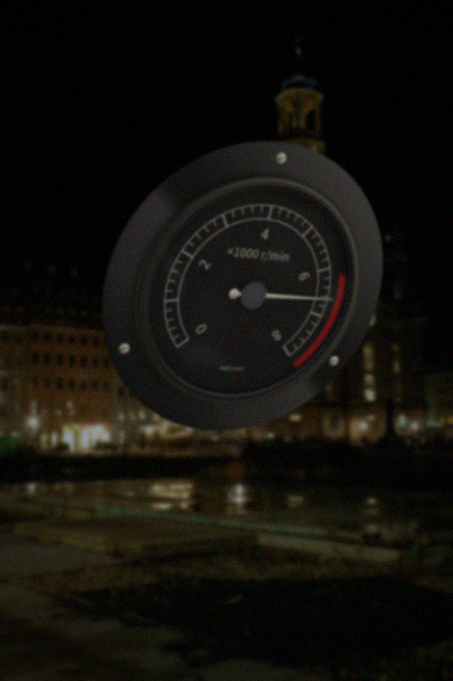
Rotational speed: 6600 rpm
